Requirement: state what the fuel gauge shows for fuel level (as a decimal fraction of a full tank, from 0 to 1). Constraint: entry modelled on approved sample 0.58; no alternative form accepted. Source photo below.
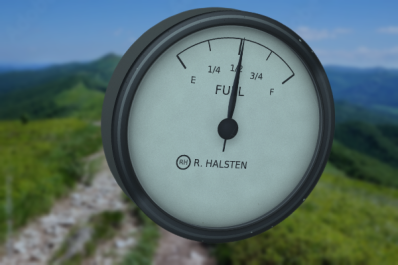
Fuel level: 0.5
